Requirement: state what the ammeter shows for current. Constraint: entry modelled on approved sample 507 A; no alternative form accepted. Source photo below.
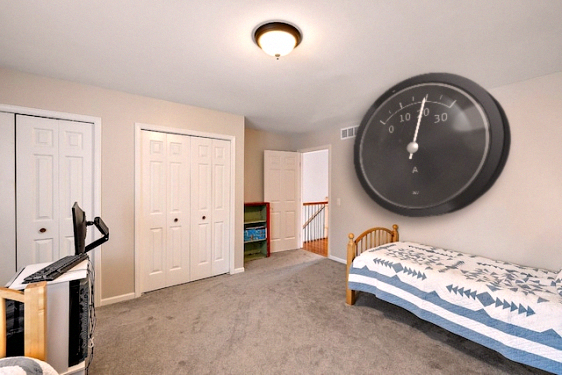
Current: 20 A
